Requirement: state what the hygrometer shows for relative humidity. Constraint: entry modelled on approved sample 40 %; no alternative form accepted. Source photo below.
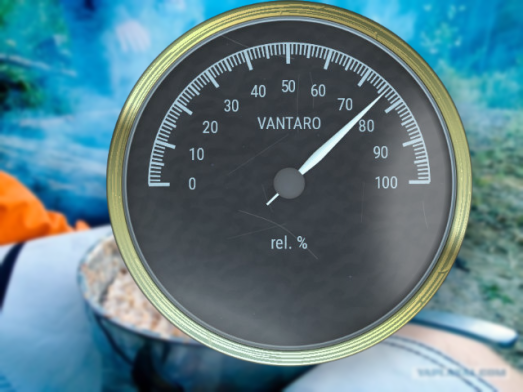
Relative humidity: 76 %
